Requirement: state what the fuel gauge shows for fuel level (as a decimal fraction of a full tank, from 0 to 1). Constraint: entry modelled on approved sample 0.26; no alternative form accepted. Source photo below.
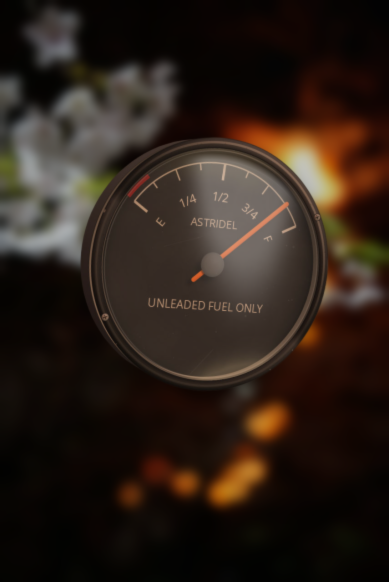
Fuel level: 0.875
